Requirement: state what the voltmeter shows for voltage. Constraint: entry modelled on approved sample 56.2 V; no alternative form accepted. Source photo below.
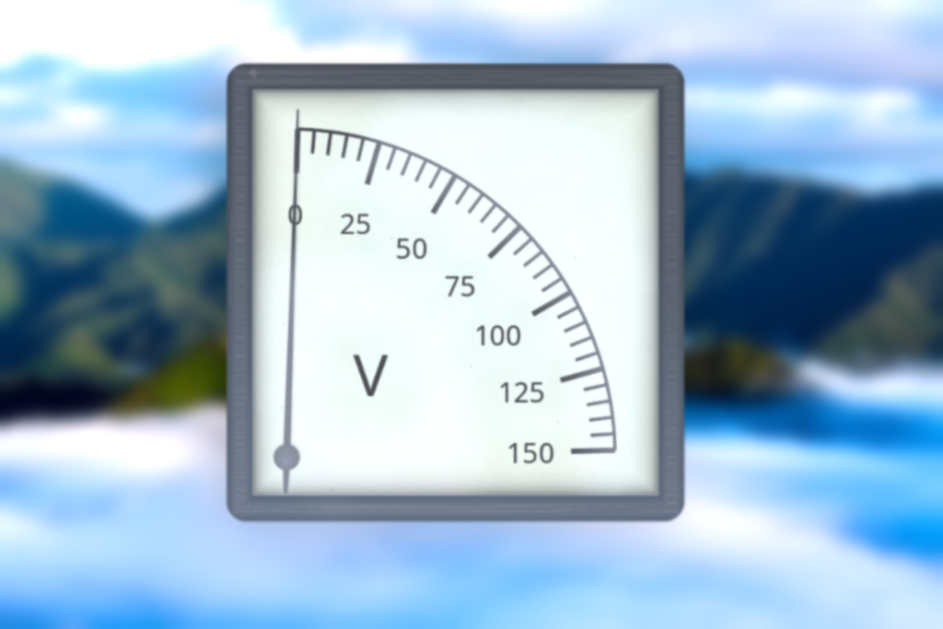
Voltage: 0 V
